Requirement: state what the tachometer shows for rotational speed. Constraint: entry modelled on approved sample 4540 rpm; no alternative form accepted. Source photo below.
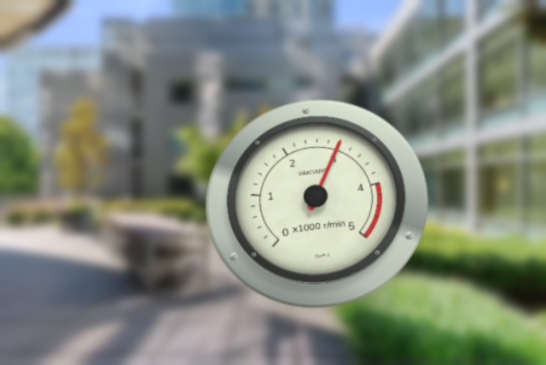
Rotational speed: 3000 rpm
